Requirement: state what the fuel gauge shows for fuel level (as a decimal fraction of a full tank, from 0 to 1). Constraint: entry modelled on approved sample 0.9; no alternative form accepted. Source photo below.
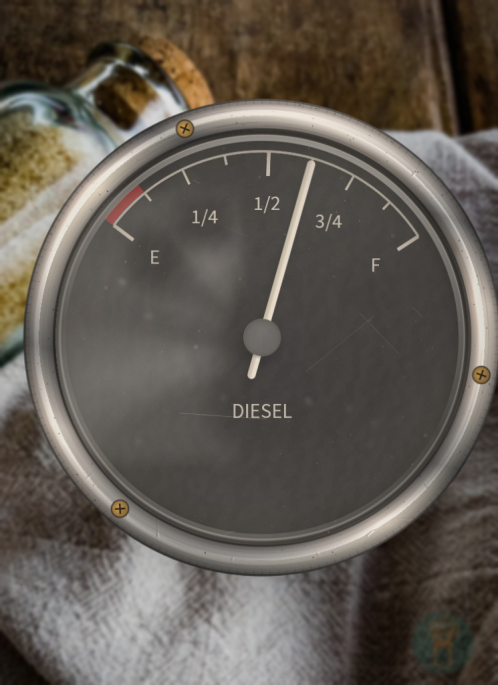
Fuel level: 0.625
